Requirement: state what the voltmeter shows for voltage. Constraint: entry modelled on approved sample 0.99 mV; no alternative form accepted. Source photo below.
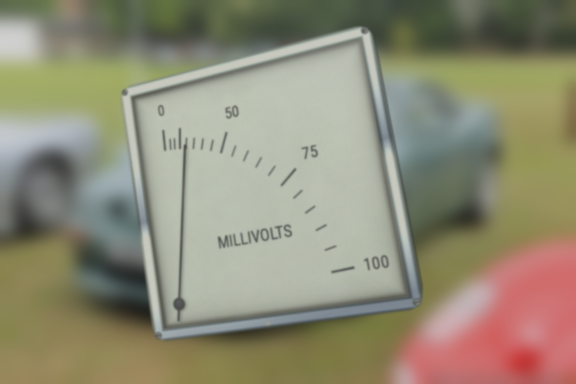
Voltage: 30 mV
